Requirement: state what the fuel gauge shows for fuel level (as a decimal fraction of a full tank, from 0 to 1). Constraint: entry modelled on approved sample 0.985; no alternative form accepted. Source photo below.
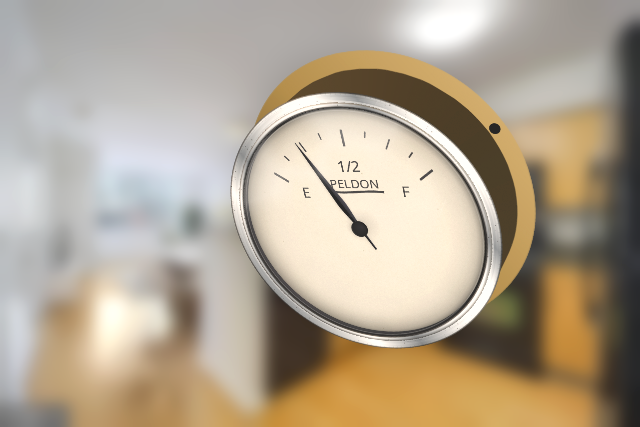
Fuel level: 0.25
